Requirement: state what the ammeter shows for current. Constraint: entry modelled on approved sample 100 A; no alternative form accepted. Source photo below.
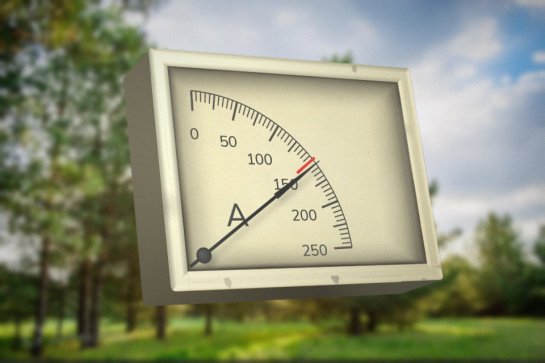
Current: 155 A
